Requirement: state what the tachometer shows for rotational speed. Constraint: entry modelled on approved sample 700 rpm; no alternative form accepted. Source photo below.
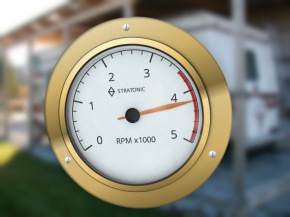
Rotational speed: 4200 rpm
